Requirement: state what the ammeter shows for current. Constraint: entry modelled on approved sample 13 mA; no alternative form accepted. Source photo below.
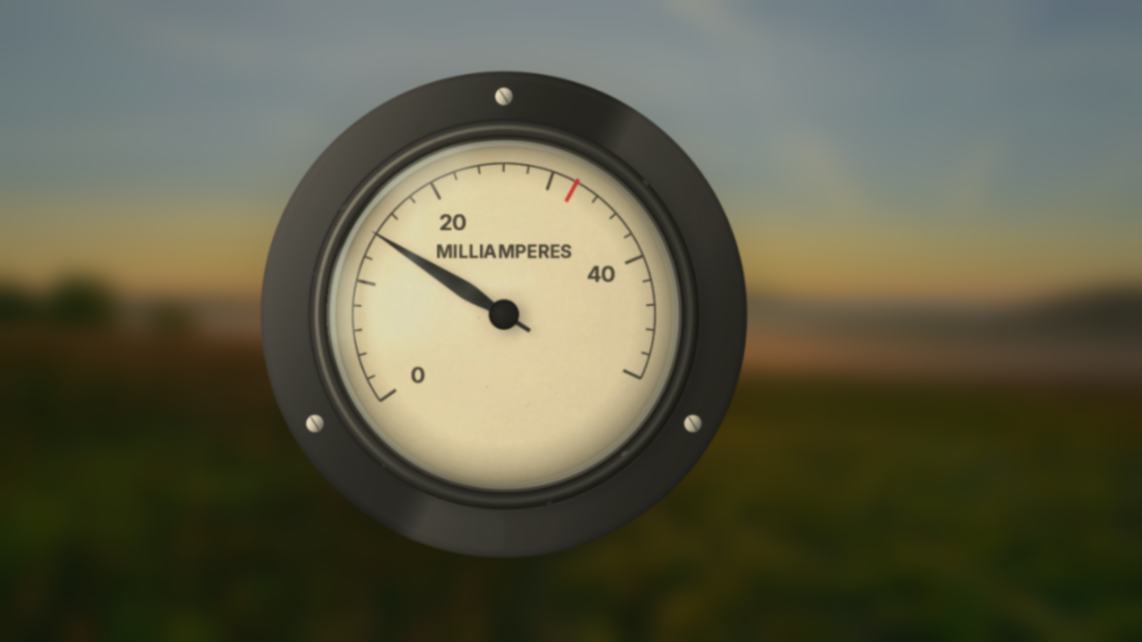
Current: 14 mA
